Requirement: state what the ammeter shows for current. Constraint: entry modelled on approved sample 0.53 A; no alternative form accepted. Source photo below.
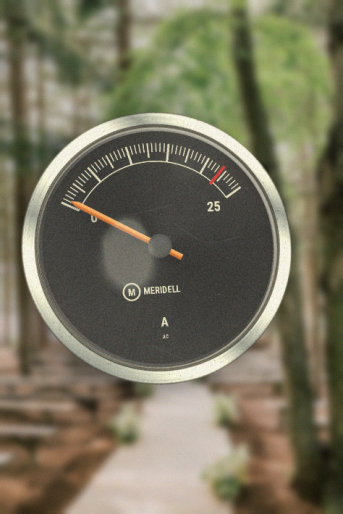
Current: 0.5 A
